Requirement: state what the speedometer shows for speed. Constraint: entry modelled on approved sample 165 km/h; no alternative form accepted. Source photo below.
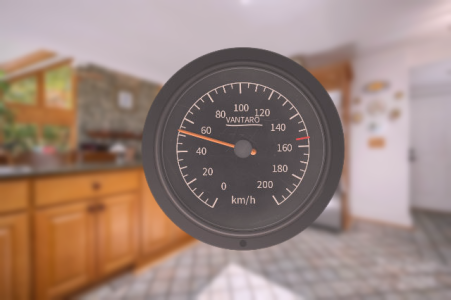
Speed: 52.5 km/h
